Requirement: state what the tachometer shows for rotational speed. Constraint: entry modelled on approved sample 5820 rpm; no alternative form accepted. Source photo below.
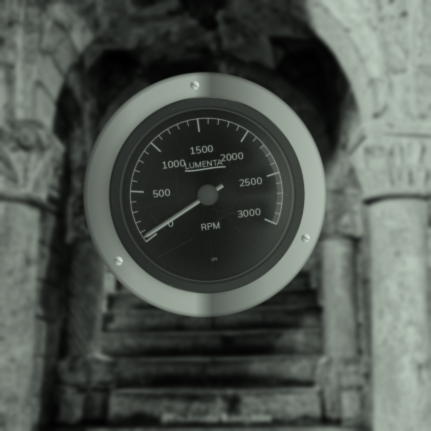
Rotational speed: 50 rpm
